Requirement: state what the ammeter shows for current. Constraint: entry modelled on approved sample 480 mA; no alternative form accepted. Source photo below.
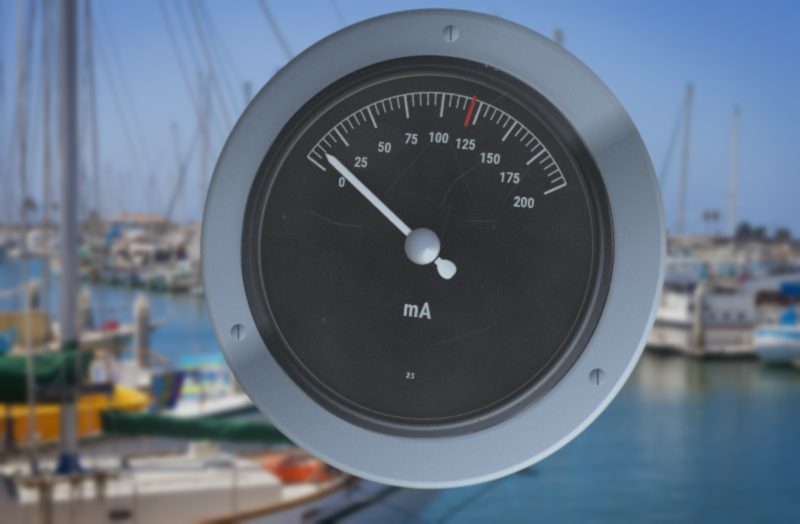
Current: 10 mA
